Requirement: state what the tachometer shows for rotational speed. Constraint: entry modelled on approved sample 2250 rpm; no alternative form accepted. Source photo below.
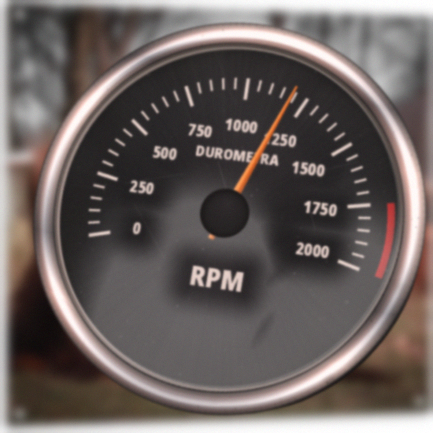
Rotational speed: 1200 rpm
